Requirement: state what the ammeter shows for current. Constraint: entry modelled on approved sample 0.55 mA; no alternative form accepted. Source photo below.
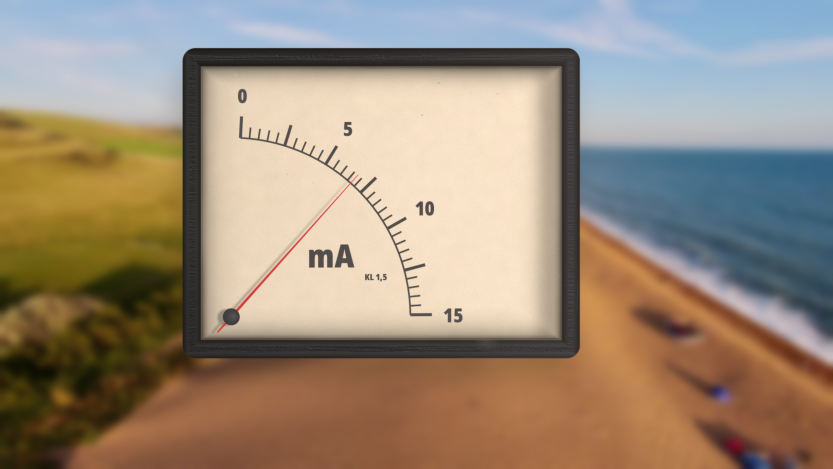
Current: 6.75 mA
